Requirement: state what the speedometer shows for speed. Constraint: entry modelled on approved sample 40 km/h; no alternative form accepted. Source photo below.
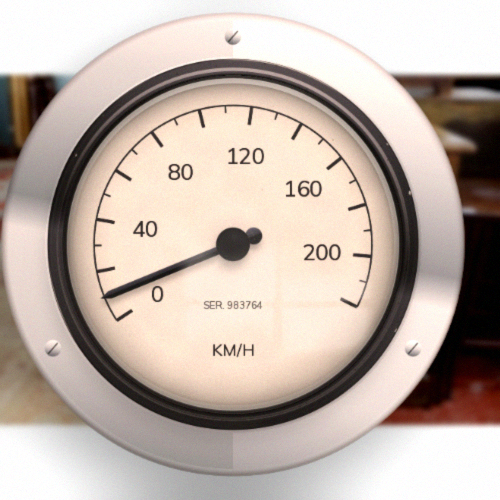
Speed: 10 km/h
